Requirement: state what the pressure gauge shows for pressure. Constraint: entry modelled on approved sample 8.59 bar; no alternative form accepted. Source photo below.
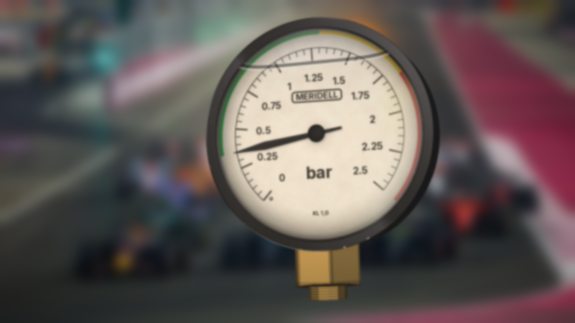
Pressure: 0.35 bar
